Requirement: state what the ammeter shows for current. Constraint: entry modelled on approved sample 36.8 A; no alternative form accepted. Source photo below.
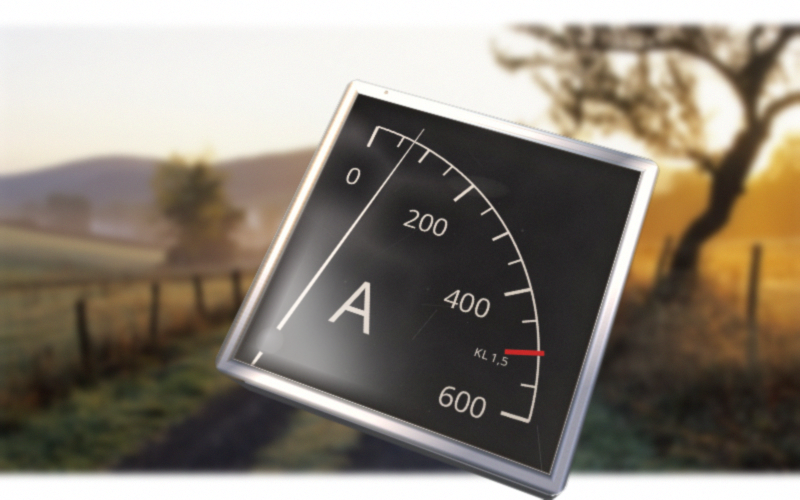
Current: 75 A
